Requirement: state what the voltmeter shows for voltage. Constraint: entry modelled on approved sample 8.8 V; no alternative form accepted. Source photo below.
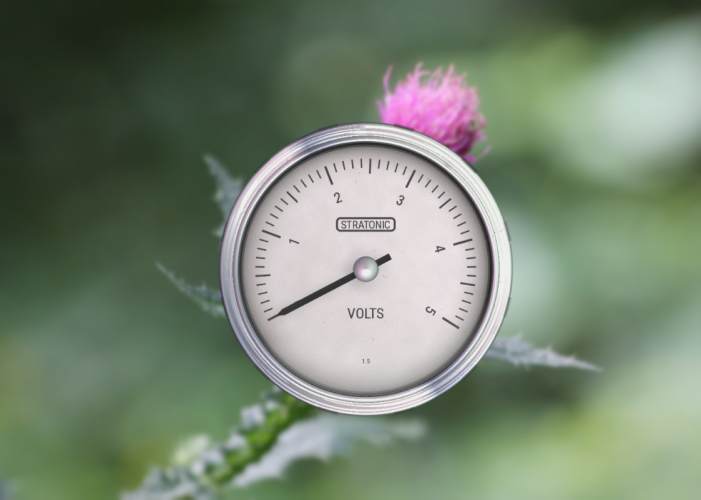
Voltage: 0 V
